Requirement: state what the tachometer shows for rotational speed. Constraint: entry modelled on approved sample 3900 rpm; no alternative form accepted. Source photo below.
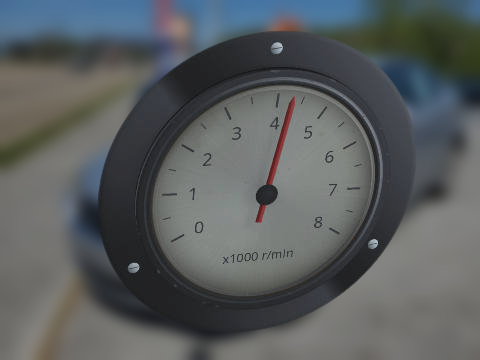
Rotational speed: 4250 rpm
